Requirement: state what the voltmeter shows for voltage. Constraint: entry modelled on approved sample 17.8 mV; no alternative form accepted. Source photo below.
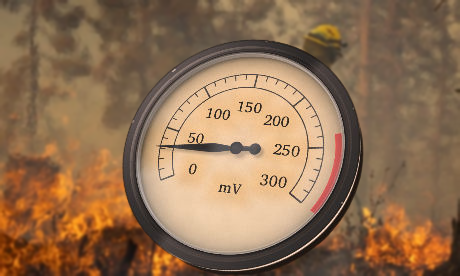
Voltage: 30 mV
